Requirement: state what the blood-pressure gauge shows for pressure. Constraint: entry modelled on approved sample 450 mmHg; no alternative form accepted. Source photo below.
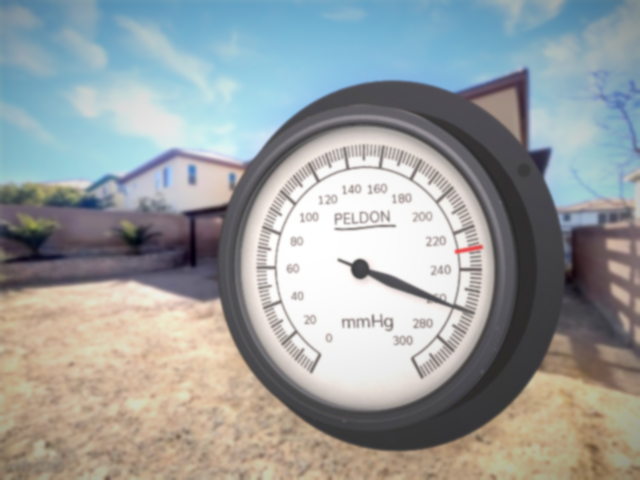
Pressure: 260 mmHg
